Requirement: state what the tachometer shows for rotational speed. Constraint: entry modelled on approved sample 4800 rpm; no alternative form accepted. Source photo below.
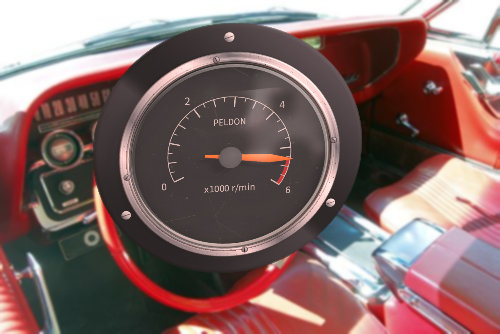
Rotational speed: 5250 rpm
